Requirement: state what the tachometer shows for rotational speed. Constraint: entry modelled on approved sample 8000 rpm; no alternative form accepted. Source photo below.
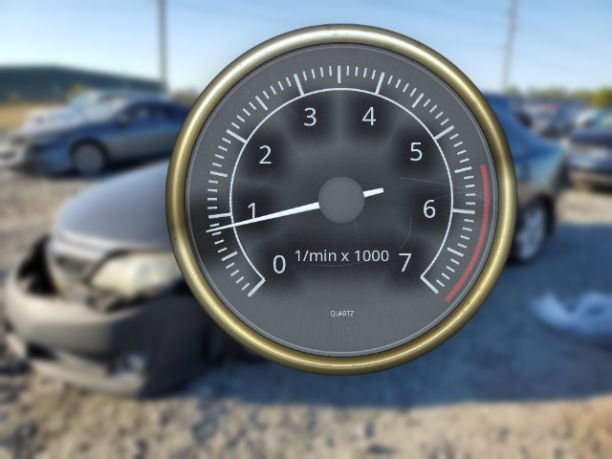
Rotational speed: 850 rpm
